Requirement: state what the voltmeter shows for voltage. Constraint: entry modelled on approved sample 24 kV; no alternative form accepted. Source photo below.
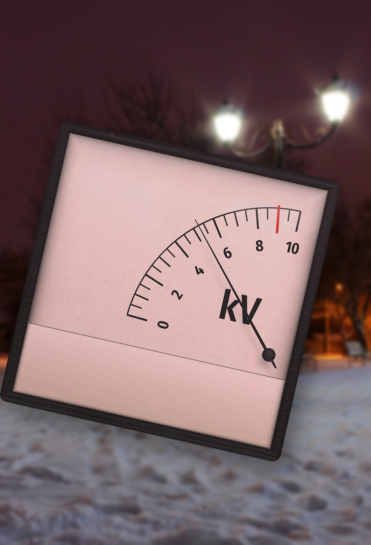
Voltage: 5.25 kV
